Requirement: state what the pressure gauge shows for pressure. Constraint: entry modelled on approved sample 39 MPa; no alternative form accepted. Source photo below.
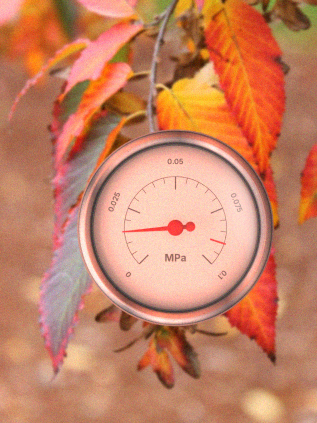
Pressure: 0.015 MPa
